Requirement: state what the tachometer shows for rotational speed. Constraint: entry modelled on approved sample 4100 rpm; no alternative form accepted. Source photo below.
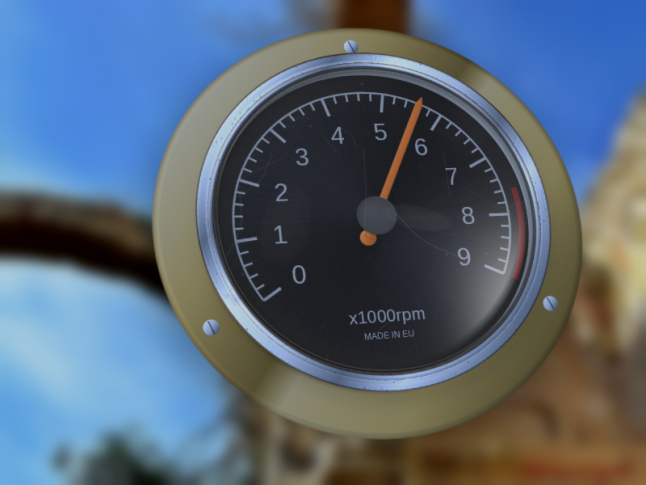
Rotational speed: 5600 rpm
